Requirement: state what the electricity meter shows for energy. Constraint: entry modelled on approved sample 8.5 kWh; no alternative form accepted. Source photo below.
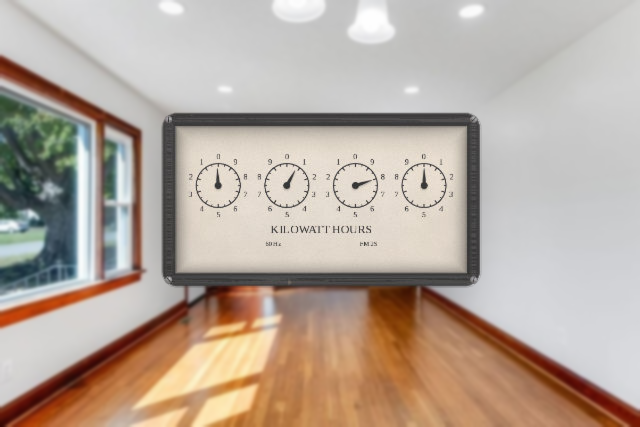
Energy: 80 kWh
